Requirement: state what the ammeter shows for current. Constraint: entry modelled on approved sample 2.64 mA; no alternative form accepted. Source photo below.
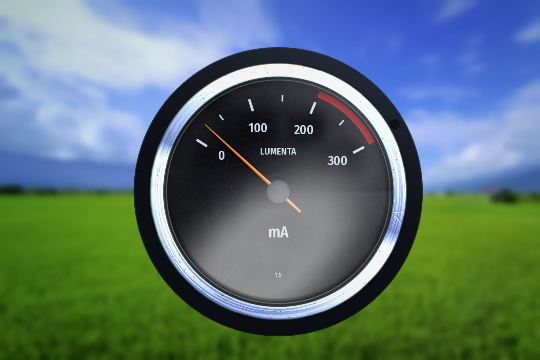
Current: 25 mA
